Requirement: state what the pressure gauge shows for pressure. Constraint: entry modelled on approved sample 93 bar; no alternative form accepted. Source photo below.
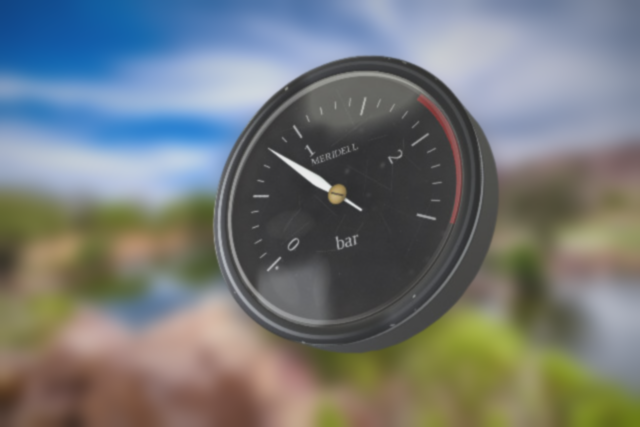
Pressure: 0.8 bar
